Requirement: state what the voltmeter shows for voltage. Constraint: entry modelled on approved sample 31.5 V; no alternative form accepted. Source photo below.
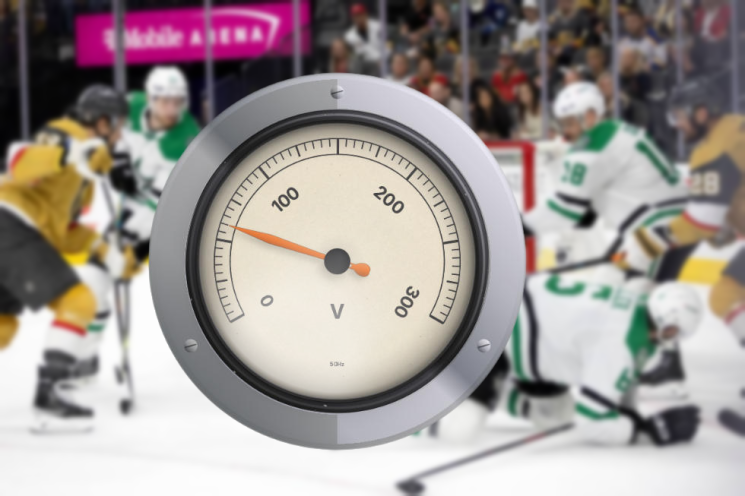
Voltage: 60 V
